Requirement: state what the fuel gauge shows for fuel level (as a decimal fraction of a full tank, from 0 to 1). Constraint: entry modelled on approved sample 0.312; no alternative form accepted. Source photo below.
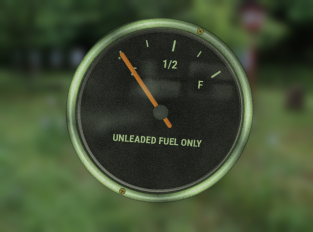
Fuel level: 0
